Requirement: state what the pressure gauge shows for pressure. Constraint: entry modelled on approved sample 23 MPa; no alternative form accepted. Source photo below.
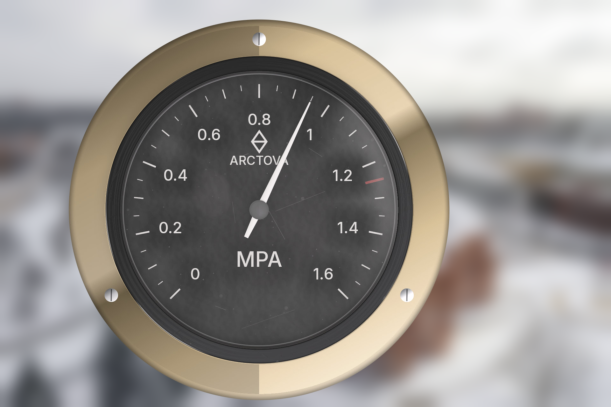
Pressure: 0.95 MPa
